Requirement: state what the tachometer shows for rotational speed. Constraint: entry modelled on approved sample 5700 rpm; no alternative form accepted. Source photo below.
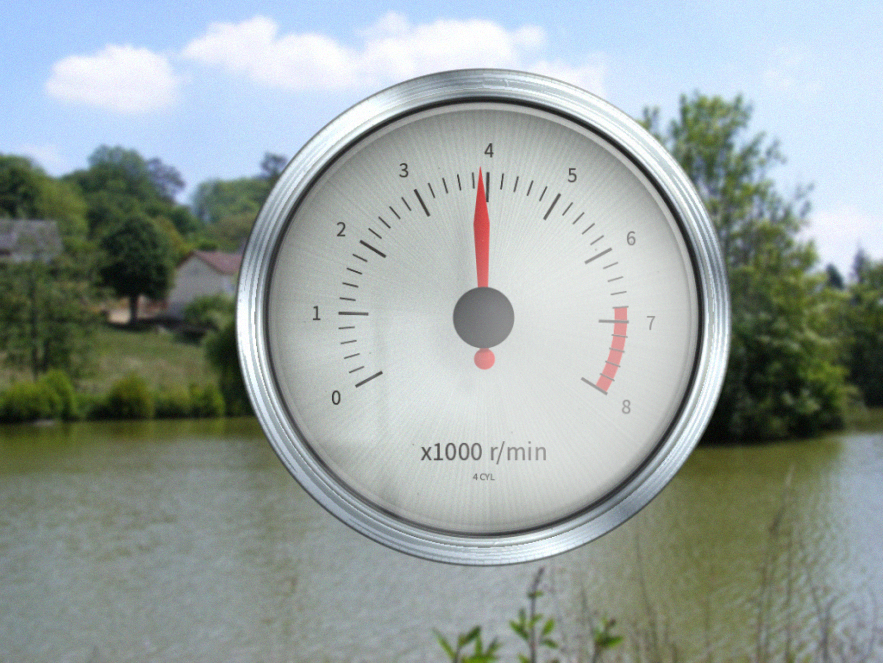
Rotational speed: 3900 rpm
